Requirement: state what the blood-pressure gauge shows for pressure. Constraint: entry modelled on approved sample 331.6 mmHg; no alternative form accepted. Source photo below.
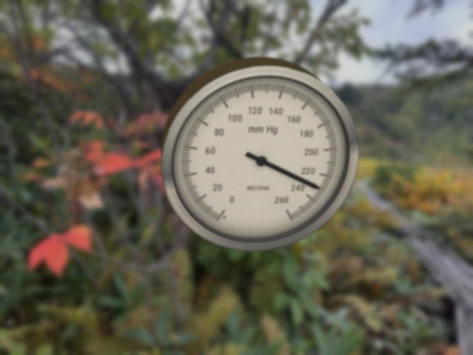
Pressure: 230 mmHg
